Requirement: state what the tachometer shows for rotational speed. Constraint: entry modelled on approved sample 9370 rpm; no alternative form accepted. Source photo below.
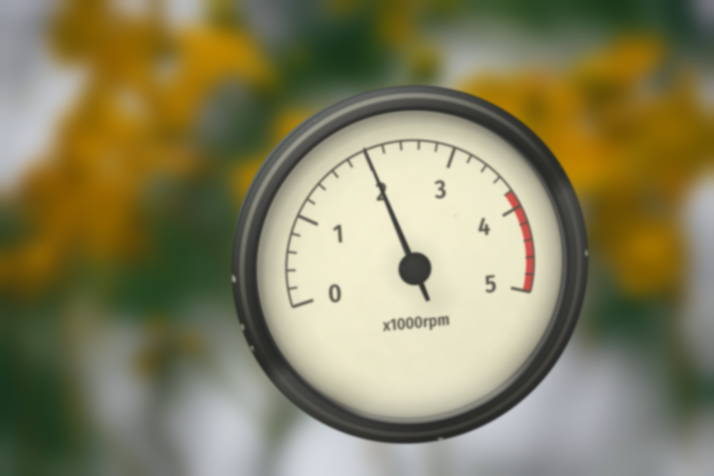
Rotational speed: 2000 rpm
